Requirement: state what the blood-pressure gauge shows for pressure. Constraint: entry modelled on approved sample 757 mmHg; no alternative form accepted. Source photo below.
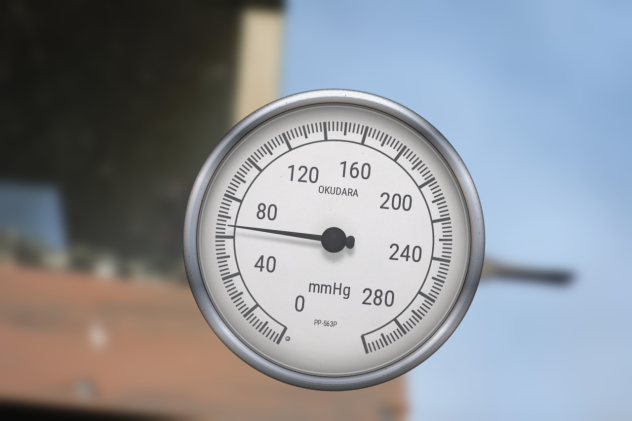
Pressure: 66 mmHg
